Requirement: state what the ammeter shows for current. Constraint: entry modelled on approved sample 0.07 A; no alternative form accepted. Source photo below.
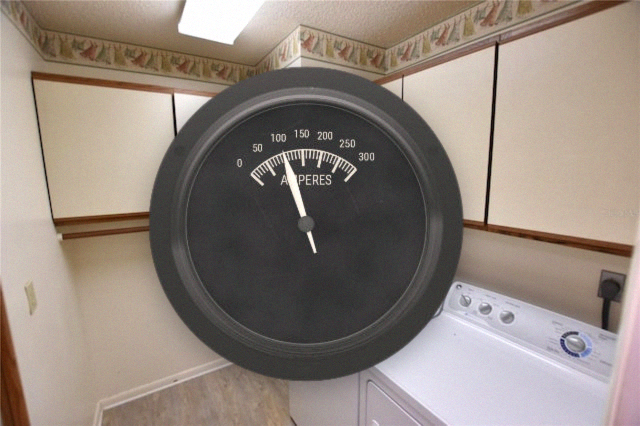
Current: 100 A
